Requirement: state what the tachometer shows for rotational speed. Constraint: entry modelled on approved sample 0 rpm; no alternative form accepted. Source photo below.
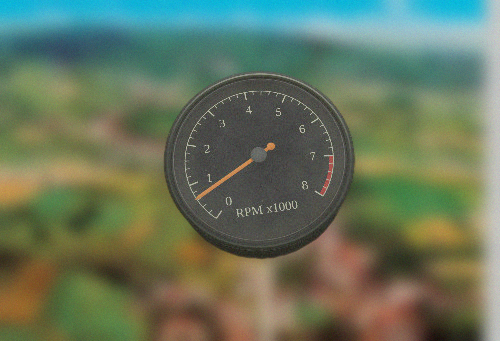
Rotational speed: 600 rpm
